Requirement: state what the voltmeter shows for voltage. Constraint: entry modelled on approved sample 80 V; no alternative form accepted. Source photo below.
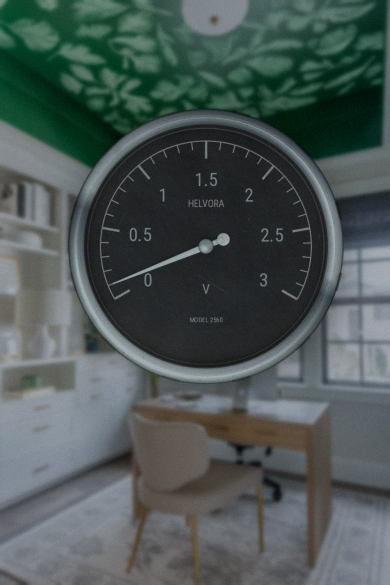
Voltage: 0.1 V
